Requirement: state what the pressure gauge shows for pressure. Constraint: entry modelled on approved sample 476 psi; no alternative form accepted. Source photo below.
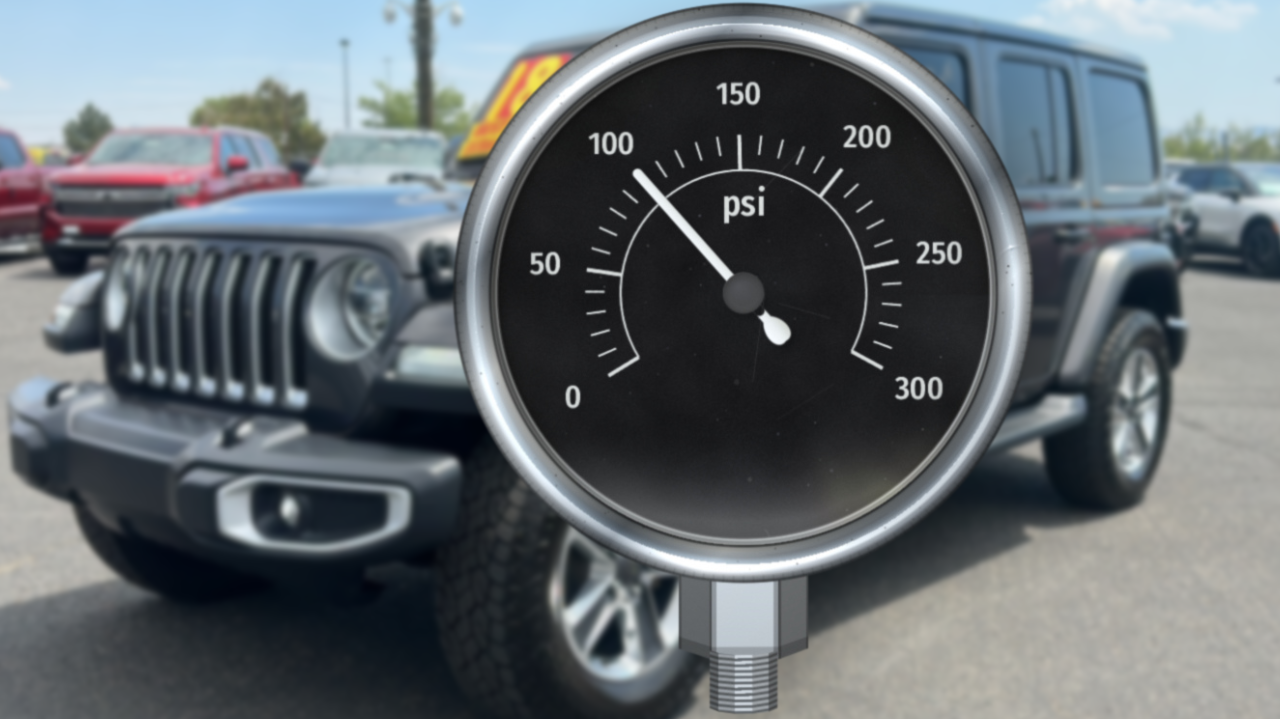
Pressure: 100 psi
